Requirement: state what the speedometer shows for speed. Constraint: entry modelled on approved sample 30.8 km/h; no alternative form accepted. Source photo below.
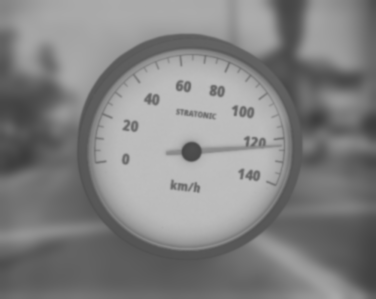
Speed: 122.5 km/h
